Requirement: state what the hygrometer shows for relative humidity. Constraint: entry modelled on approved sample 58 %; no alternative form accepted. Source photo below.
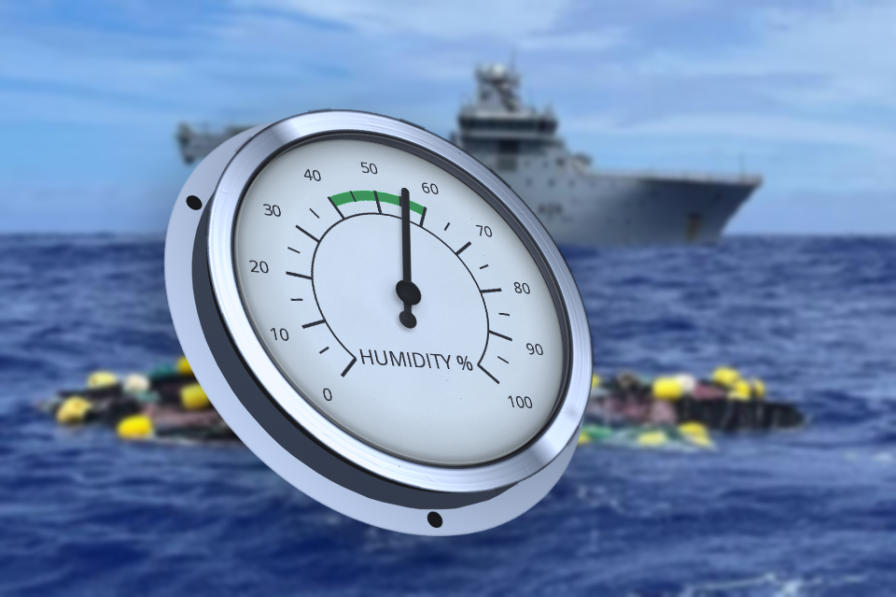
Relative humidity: 55 %
